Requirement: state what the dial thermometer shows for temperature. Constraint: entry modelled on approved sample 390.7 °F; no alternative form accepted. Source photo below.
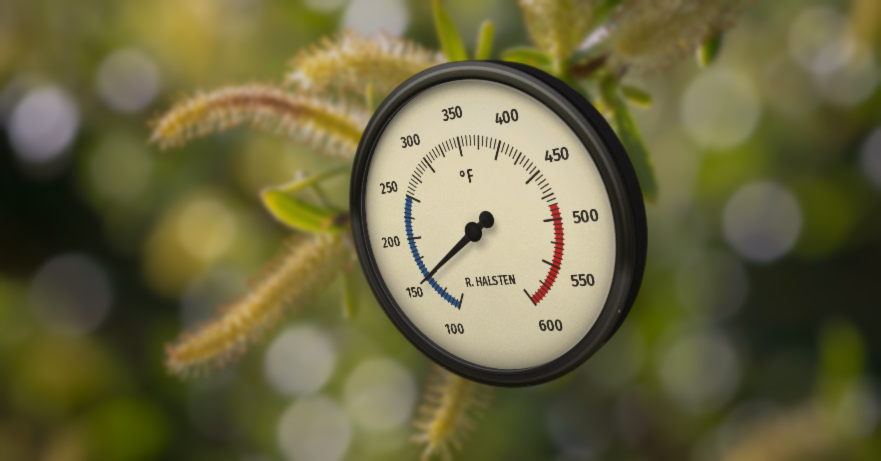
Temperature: 150 °F
